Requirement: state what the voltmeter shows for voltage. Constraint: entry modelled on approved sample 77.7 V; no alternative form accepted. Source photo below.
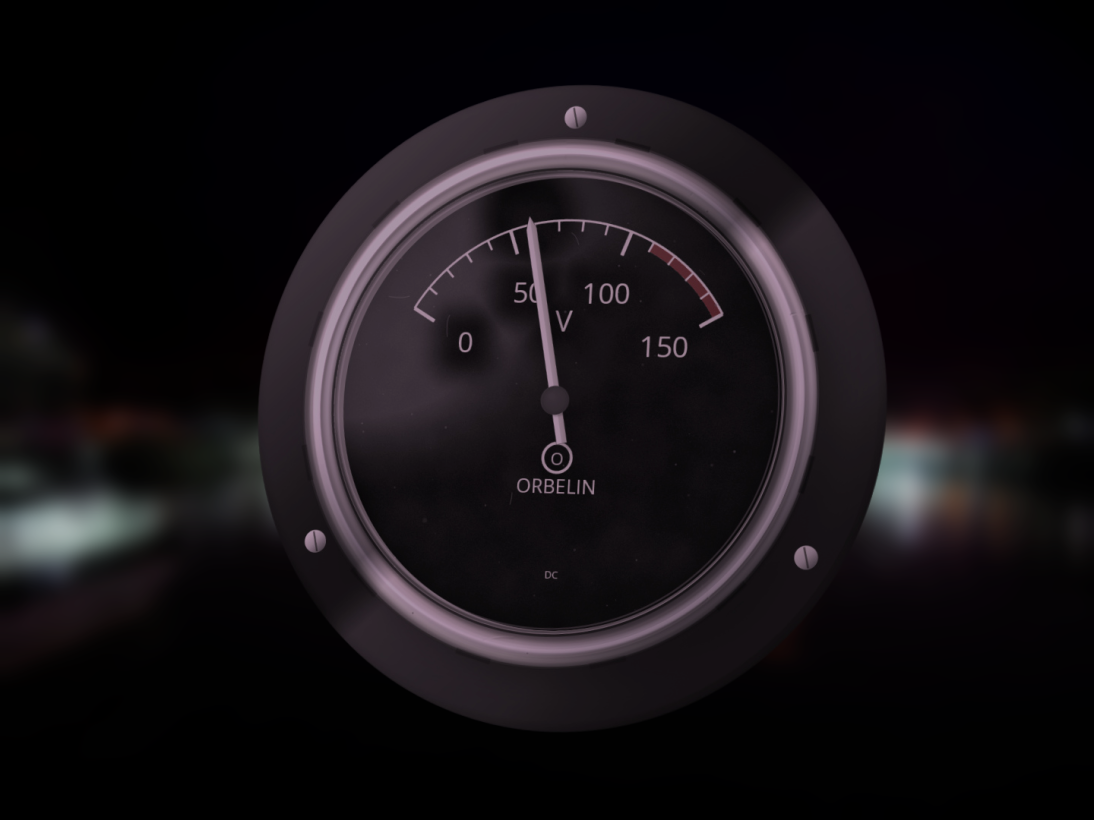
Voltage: 60 V
